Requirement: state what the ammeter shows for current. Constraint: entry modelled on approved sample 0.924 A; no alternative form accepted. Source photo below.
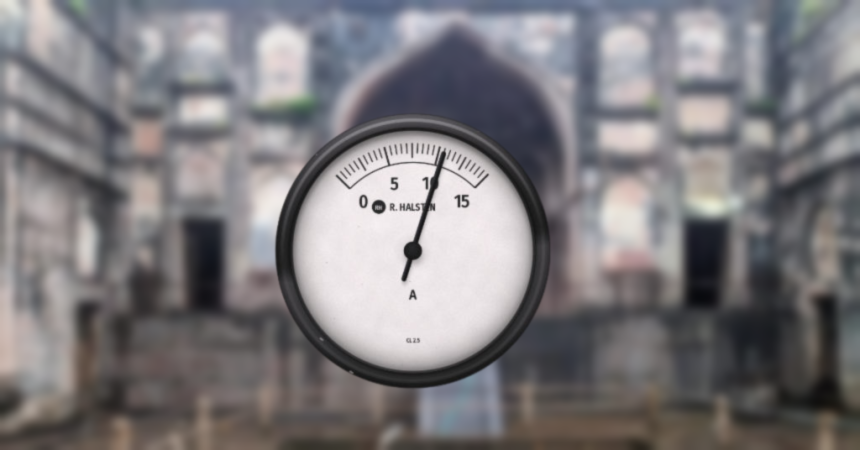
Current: 10.5 A
